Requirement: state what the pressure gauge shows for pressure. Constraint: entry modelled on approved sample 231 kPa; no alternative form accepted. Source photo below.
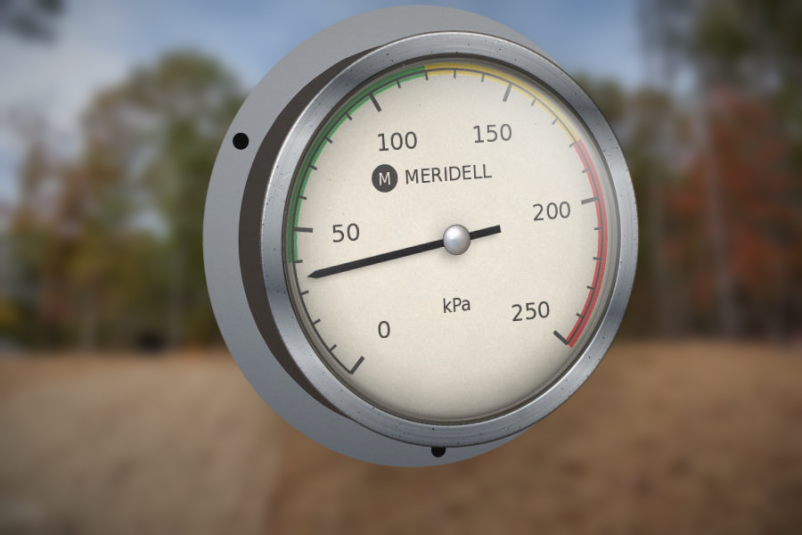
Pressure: 35 kPa
